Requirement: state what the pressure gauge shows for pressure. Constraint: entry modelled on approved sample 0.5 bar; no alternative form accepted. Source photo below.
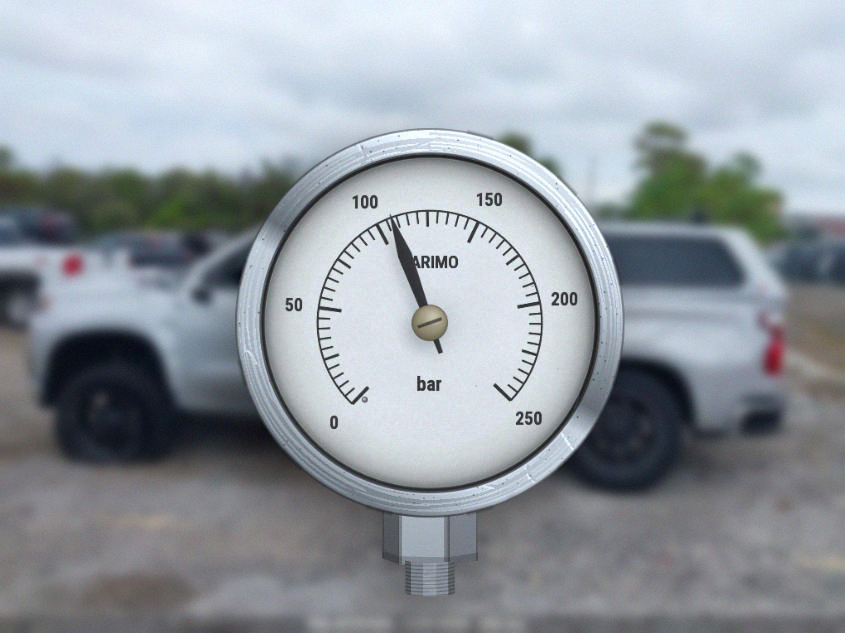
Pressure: 107.5 bar
